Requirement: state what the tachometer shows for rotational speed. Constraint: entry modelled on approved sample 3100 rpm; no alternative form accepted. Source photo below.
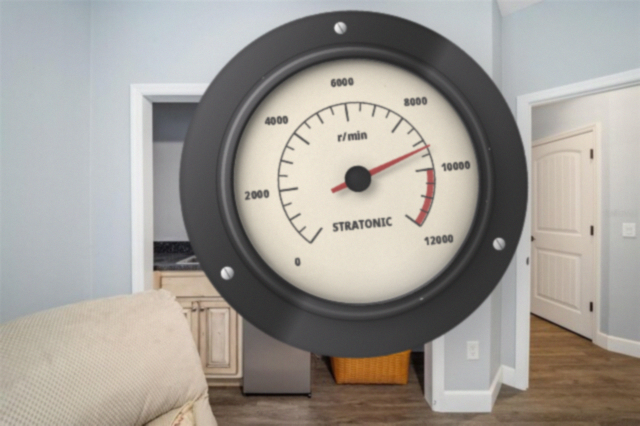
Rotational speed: 9250 rpm
